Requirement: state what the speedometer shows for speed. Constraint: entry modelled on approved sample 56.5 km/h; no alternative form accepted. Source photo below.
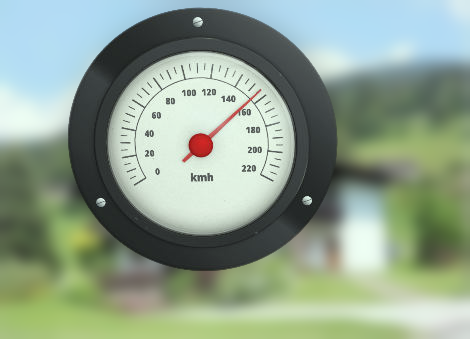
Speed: 155 km/h
